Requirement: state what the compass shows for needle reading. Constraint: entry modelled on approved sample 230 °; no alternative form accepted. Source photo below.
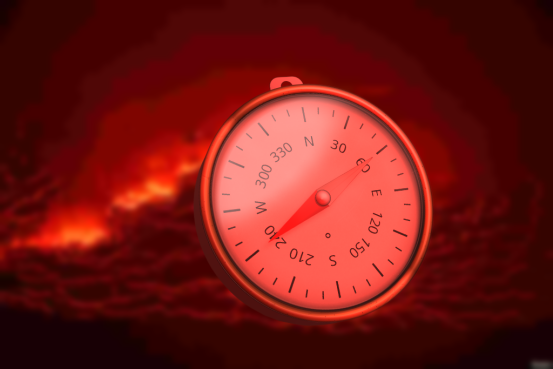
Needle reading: 240 °
